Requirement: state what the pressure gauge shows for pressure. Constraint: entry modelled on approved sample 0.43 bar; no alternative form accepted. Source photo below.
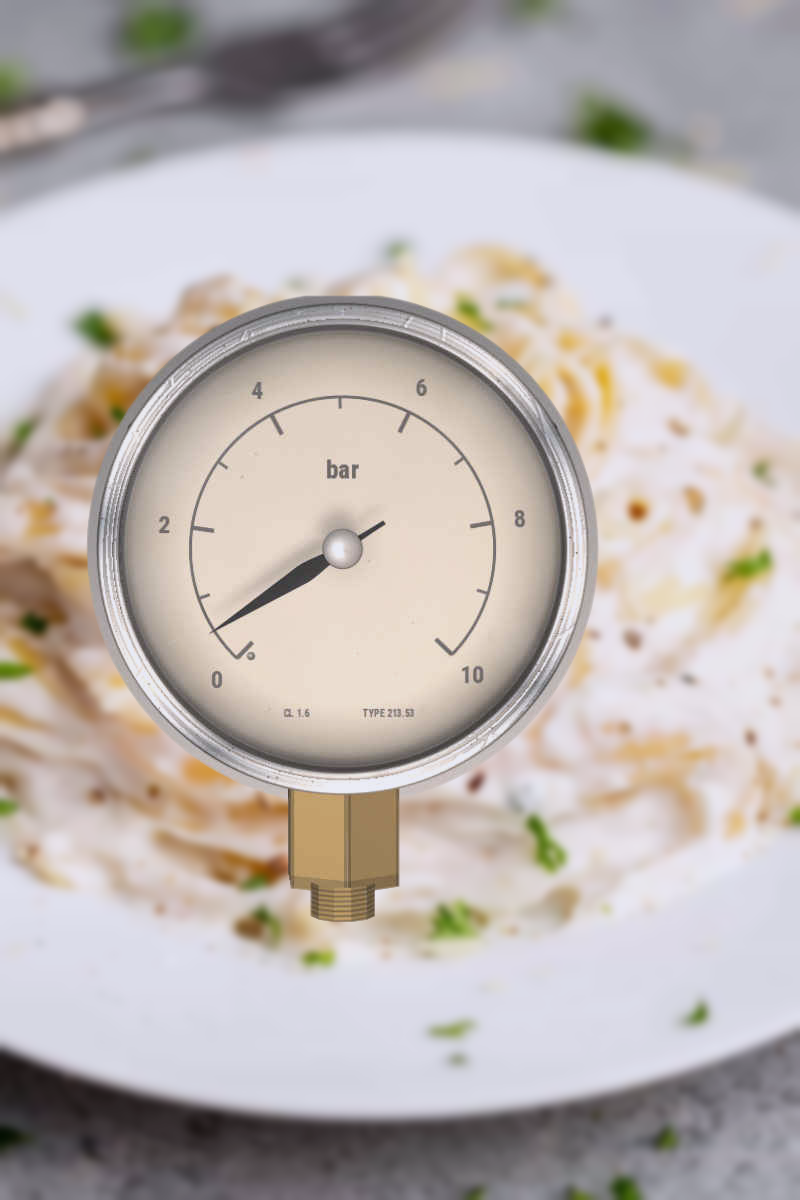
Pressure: 0.5 bar
